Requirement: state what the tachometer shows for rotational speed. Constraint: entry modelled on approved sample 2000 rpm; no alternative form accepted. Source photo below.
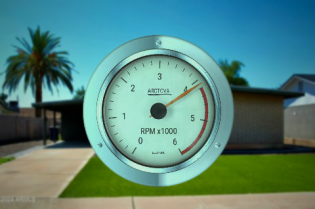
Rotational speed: 4100 rpm
